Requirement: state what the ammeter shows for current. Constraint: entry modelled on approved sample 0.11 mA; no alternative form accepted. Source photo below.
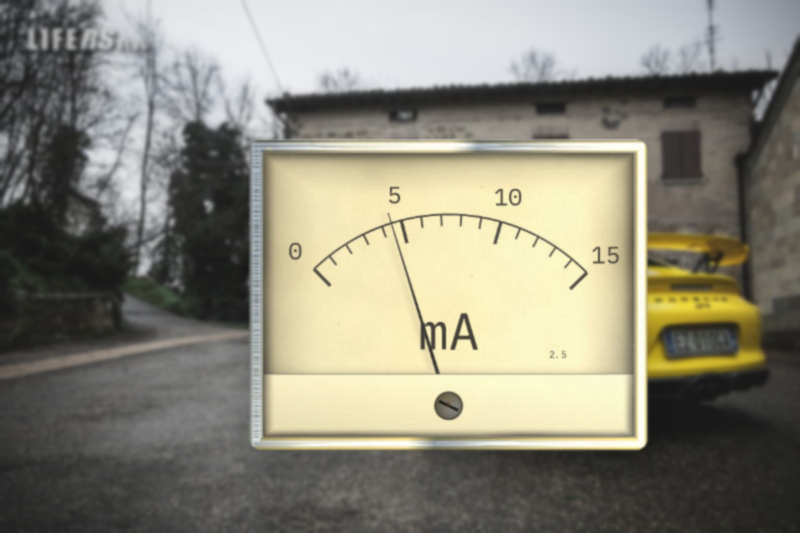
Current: 4.5 mA
